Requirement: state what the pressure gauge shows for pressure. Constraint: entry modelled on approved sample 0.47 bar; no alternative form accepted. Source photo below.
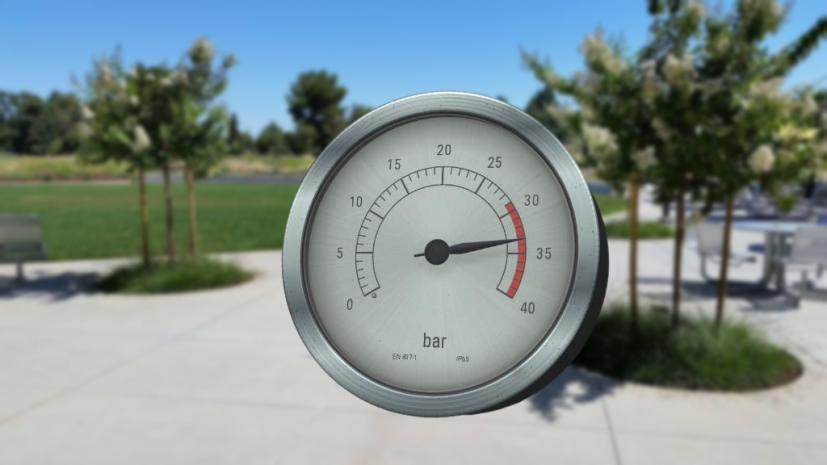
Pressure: 33.5 bar
